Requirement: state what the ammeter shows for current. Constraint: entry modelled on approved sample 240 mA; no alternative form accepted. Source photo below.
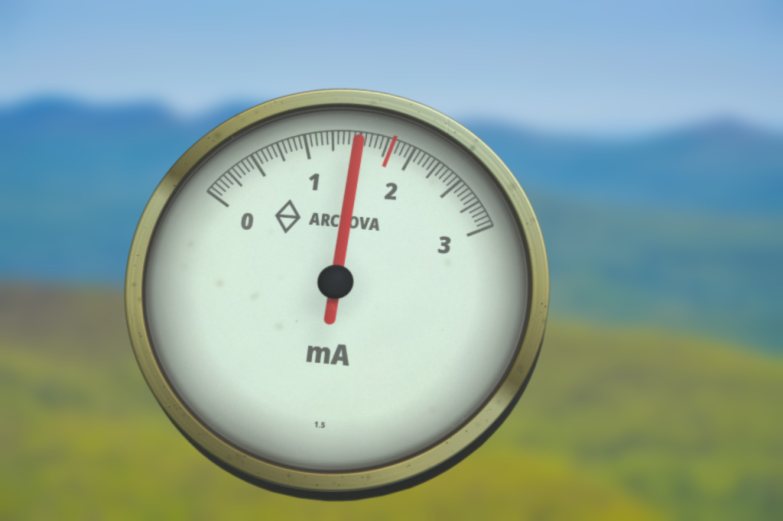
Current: 1.5 mA
